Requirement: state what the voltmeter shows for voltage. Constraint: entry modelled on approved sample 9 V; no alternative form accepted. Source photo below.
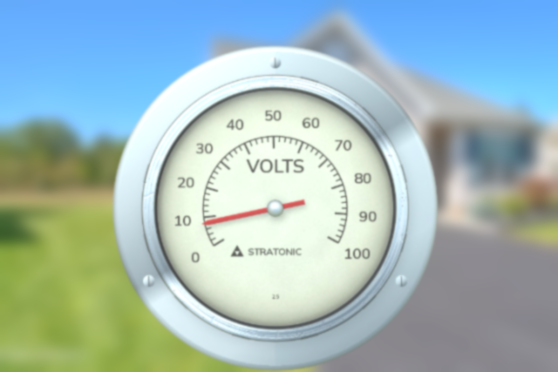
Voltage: 8 V
